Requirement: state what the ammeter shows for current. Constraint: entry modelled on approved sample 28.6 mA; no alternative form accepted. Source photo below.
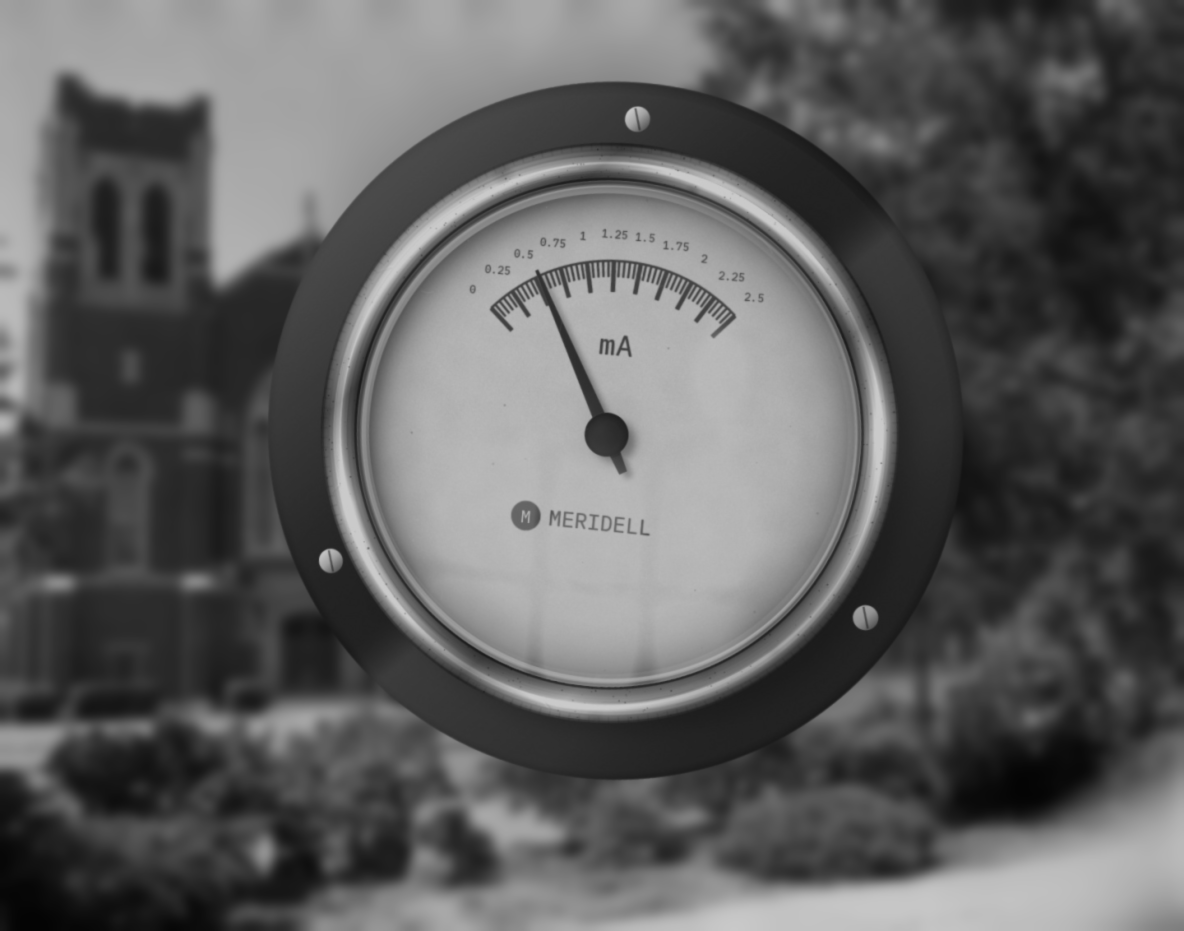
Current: 0.55 mA
